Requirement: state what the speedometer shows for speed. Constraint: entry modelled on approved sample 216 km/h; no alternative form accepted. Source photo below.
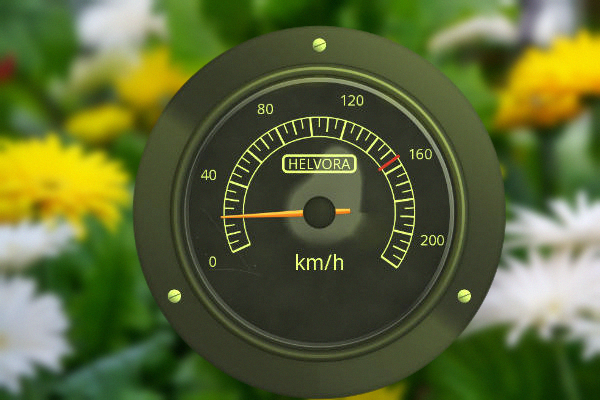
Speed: 20 km/h
